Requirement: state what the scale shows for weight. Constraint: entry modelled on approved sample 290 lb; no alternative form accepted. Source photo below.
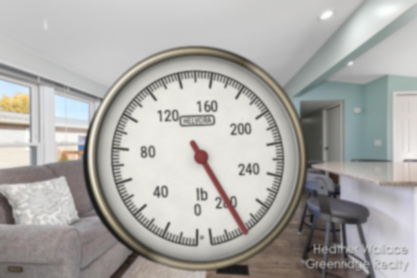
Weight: 280 lb
